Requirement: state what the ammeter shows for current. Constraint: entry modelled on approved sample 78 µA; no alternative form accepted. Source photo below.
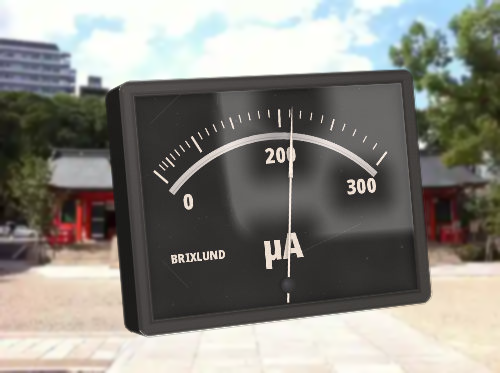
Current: 210 µA
